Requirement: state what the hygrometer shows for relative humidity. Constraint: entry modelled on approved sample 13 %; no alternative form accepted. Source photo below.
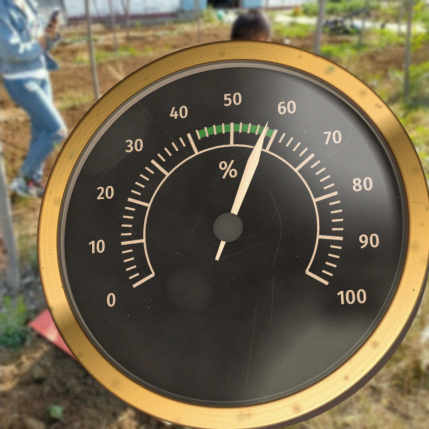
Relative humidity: 58 %
